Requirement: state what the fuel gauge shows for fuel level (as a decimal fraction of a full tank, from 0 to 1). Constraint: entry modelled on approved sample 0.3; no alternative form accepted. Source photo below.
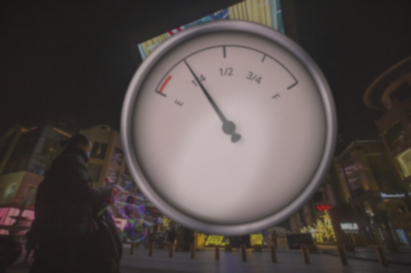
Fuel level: 0.25
